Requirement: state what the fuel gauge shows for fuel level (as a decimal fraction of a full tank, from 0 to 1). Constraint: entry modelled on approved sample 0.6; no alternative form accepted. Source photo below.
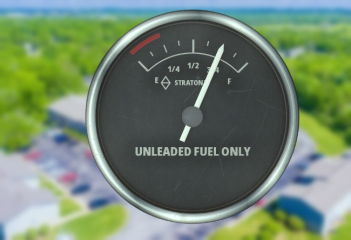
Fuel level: 0.75
